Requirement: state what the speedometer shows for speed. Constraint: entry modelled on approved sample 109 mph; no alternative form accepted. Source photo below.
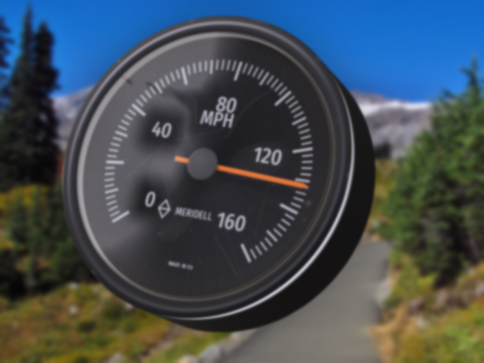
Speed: 132 mph
